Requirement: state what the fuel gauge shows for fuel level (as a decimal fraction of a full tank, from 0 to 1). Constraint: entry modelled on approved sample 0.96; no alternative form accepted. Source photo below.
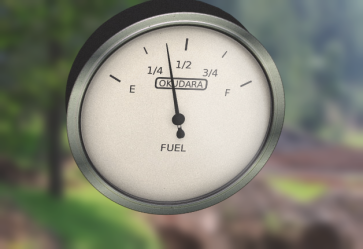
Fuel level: 0.375
